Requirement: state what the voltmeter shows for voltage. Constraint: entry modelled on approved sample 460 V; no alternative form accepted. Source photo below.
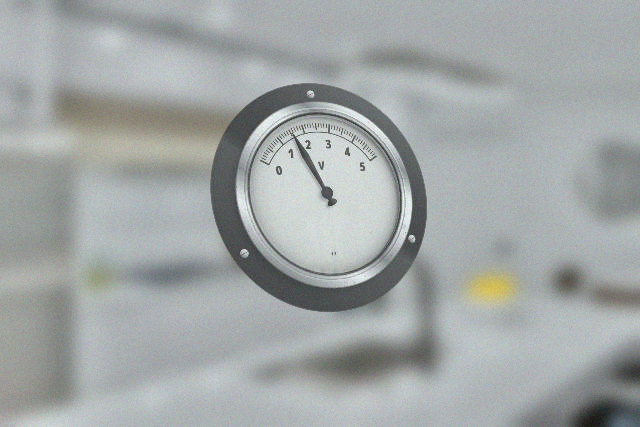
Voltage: 1.5 V
